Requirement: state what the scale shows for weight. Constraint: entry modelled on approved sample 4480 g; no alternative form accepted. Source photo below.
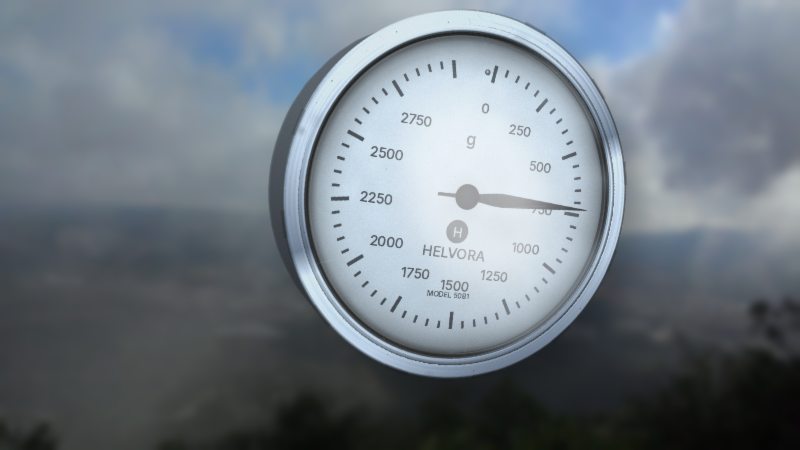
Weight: 725 g
